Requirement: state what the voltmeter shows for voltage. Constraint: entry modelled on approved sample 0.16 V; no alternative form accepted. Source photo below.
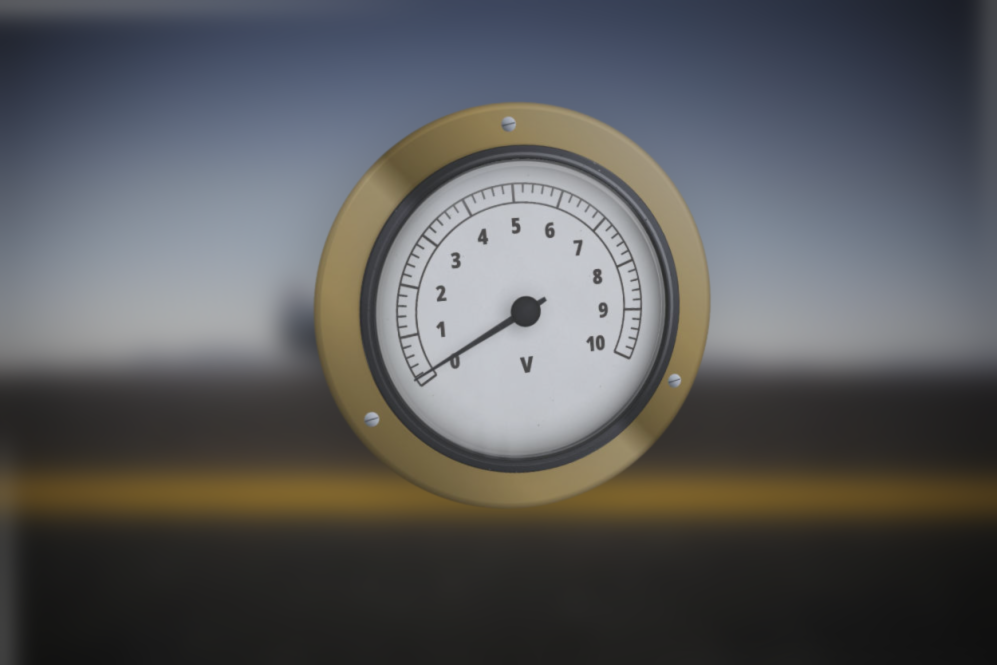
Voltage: 0.2 V
